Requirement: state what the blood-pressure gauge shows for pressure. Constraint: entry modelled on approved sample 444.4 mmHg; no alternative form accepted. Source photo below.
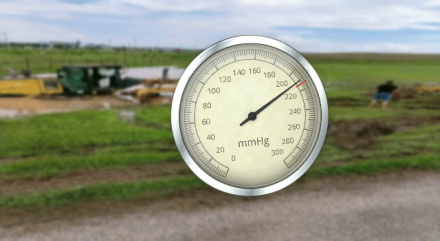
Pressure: 210 mmHg
